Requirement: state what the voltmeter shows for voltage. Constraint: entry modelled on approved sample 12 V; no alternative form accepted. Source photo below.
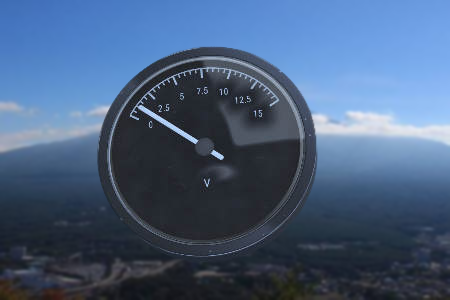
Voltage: 1 V
